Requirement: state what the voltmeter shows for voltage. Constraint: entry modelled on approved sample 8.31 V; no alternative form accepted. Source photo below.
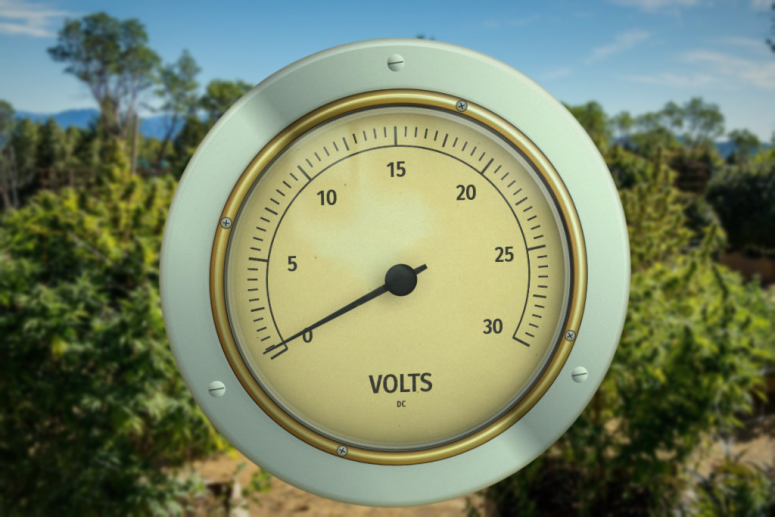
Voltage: 0.5 V
